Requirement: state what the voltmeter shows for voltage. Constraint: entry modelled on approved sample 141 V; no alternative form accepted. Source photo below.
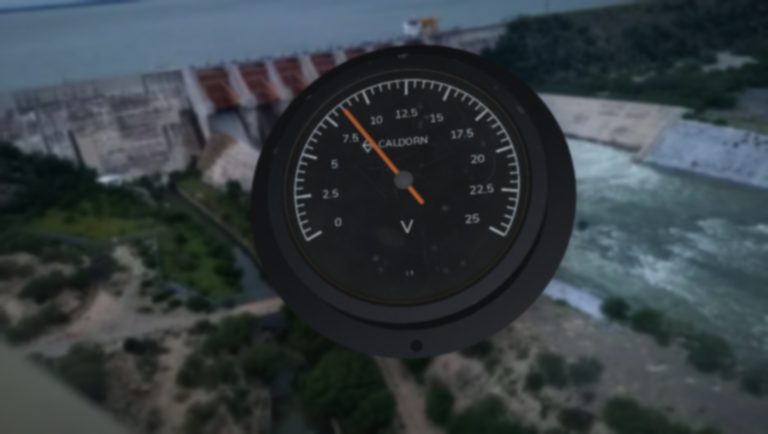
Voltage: 8.5 V
